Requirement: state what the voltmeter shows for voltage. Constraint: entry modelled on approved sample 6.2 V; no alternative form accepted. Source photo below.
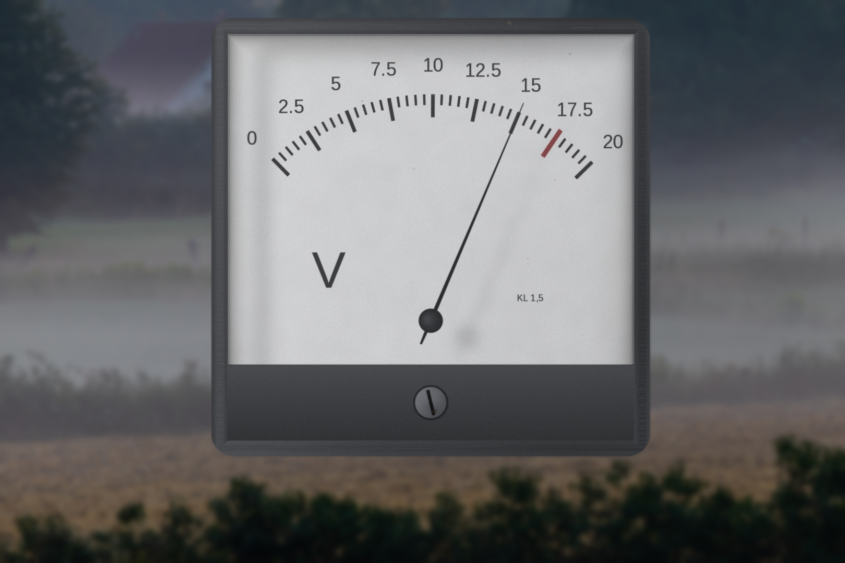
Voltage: 15 V
